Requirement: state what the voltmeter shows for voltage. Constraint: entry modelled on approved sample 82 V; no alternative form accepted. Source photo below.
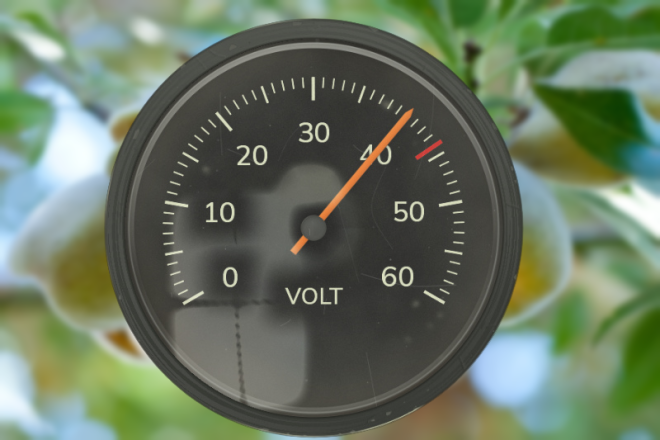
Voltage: 40 V
